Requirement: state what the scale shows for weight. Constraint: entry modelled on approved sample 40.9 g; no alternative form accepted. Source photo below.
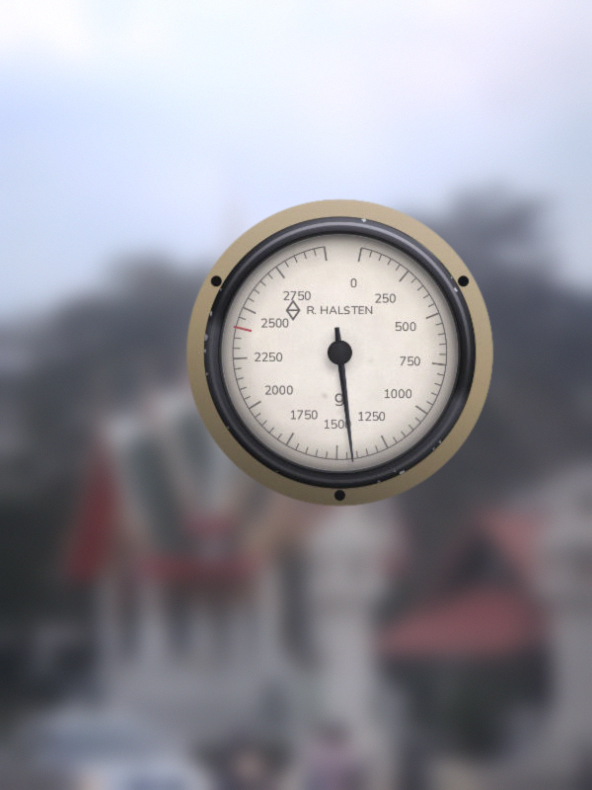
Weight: 1425 g
